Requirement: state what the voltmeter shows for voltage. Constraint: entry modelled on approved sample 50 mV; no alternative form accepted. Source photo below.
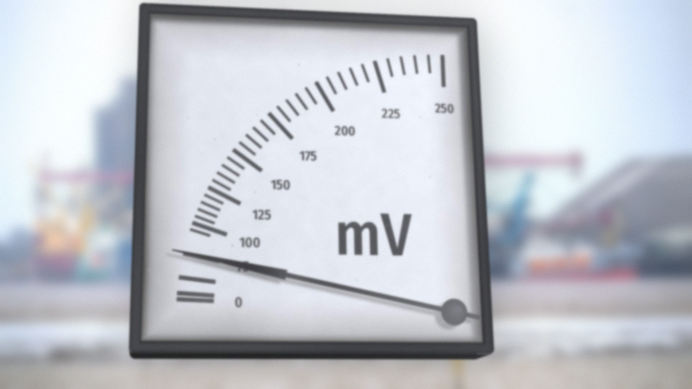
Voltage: 75 mV
